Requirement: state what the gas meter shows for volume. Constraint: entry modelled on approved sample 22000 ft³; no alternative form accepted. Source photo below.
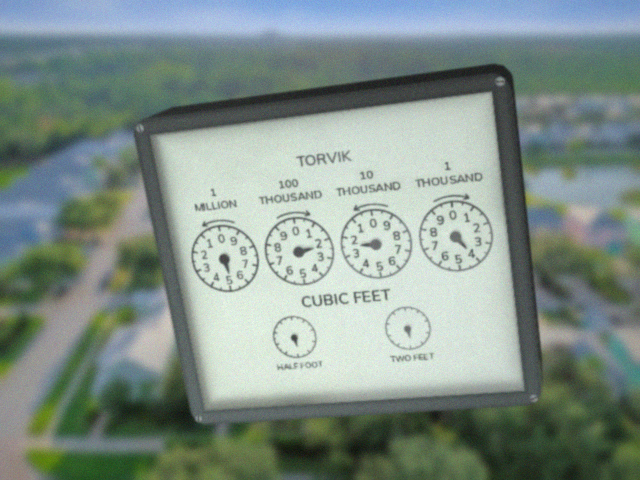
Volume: 522400 ft³
